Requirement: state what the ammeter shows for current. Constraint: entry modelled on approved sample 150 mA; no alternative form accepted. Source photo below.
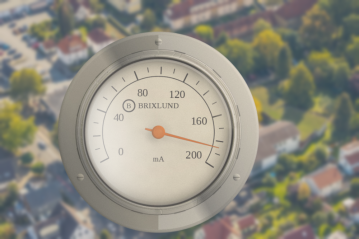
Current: 185 mA
